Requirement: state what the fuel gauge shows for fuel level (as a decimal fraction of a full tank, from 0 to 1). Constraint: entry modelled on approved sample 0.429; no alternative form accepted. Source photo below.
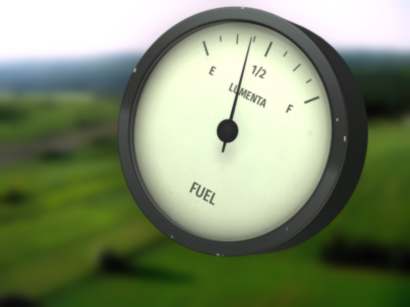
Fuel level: 0.375
